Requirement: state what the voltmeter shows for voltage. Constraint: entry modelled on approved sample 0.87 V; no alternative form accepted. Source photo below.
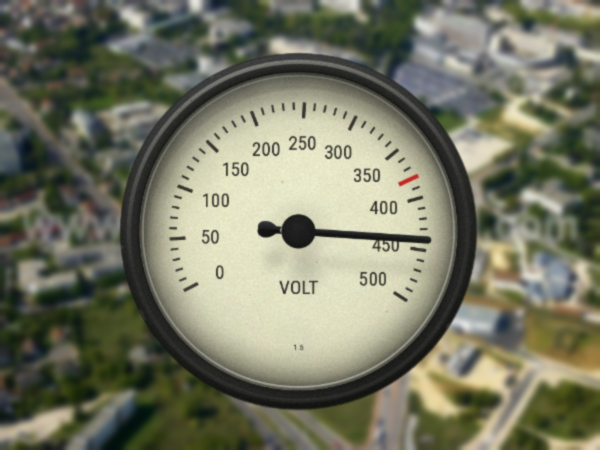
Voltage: 440 V
